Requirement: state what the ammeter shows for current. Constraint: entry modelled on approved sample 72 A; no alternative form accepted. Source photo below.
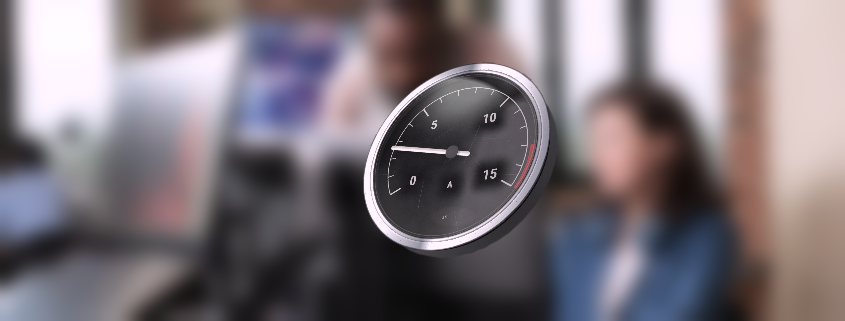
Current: 2.5 A
